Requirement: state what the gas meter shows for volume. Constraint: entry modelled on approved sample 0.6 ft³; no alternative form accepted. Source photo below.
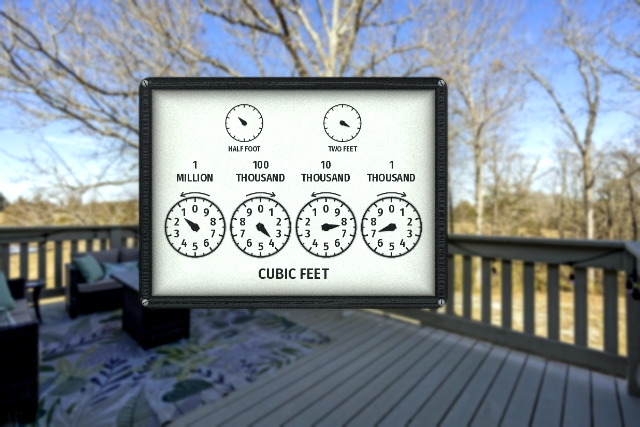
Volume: 137700 ft³
